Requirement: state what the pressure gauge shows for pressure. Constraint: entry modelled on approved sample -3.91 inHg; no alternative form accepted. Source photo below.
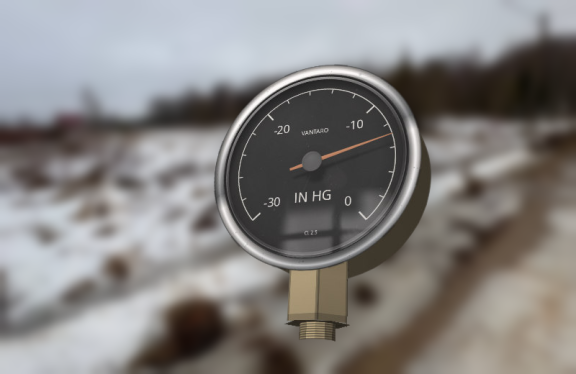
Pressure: -7 inHg
